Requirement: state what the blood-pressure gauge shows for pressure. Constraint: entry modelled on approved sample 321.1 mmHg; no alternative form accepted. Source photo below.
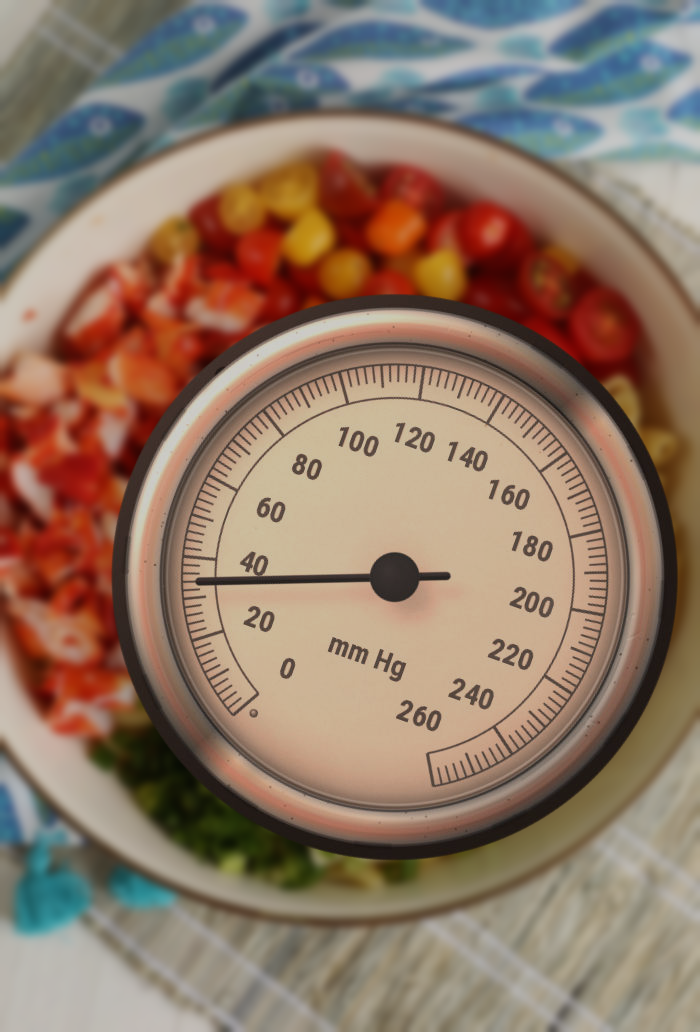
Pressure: 34 mmHg
